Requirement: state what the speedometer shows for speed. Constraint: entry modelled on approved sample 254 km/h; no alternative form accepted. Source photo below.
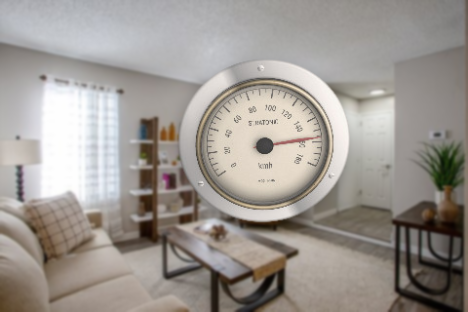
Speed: 155 km/h
